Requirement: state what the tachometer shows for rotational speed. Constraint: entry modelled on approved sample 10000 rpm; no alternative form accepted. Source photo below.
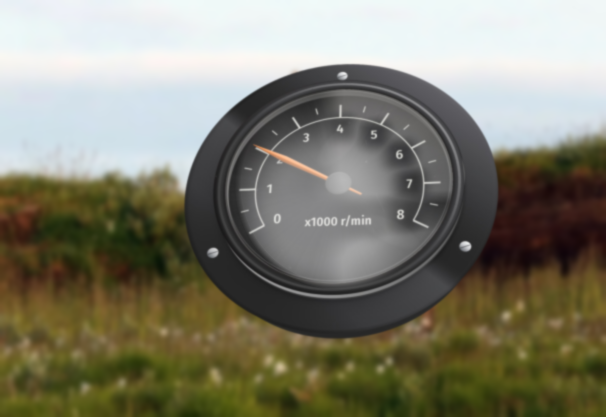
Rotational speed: 2000 rpm
